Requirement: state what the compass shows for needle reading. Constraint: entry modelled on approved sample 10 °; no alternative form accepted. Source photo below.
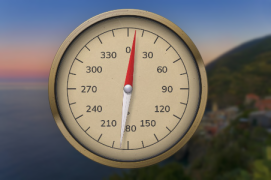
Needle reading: 7.5 °
